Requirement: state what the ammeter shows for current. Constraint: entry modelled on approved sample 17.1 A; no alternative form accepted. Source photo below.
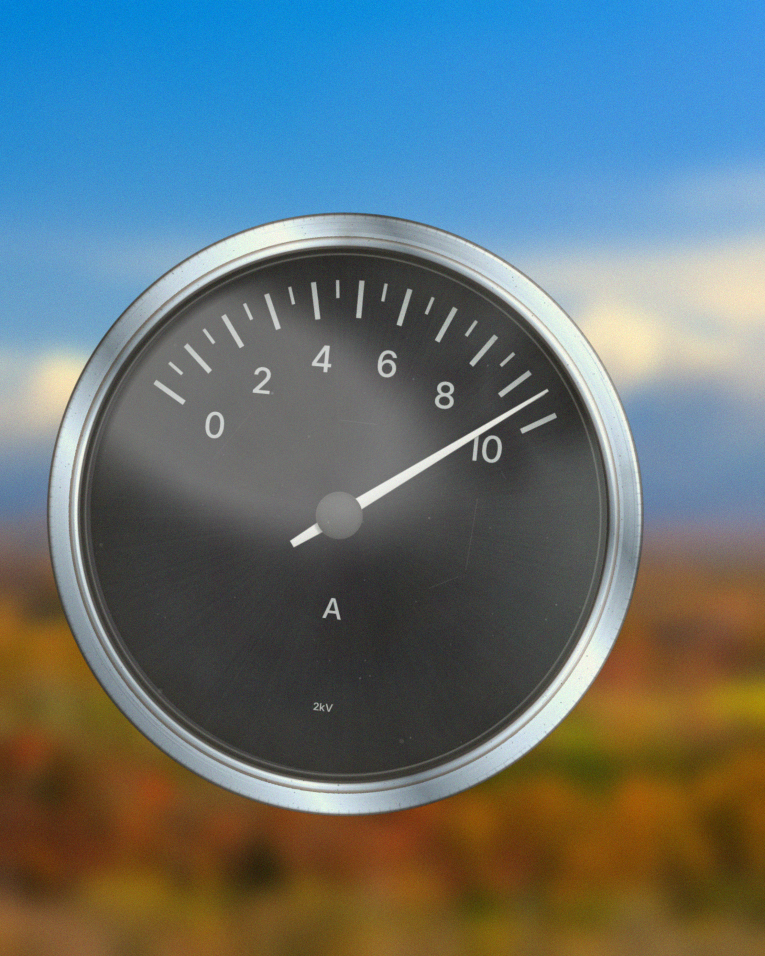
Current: 9.5 A
